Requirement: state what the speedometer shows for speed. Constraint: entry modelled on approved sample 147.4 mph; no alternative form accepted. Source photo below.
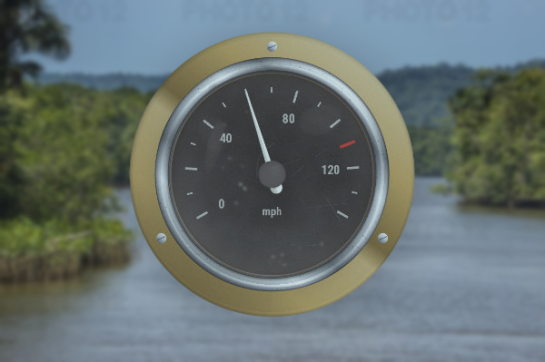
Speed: 60 mph
